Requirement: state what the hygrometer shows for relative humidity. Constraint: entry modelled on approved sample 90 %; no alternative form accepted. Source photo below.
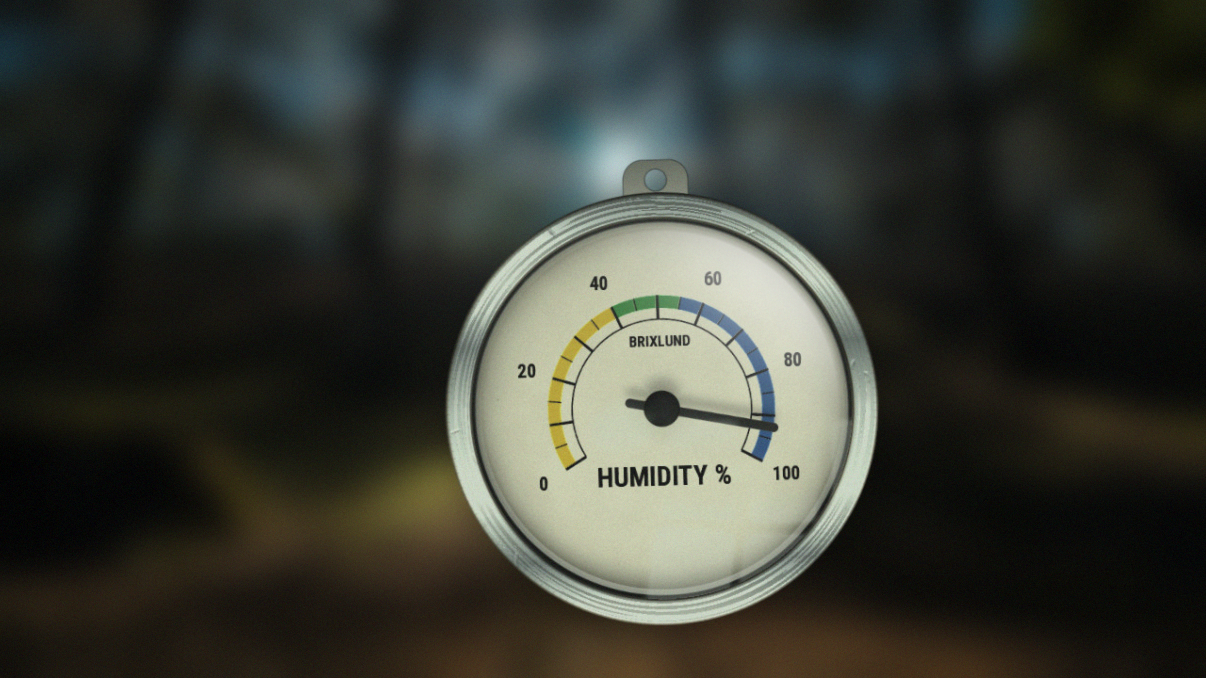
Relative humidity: 92.5 %
